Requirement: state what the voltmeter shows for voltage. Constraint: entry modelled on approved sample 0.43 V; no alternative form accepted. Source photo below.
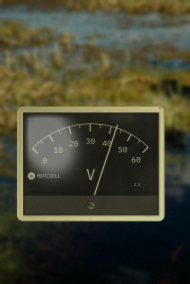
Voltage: 42.5 V
